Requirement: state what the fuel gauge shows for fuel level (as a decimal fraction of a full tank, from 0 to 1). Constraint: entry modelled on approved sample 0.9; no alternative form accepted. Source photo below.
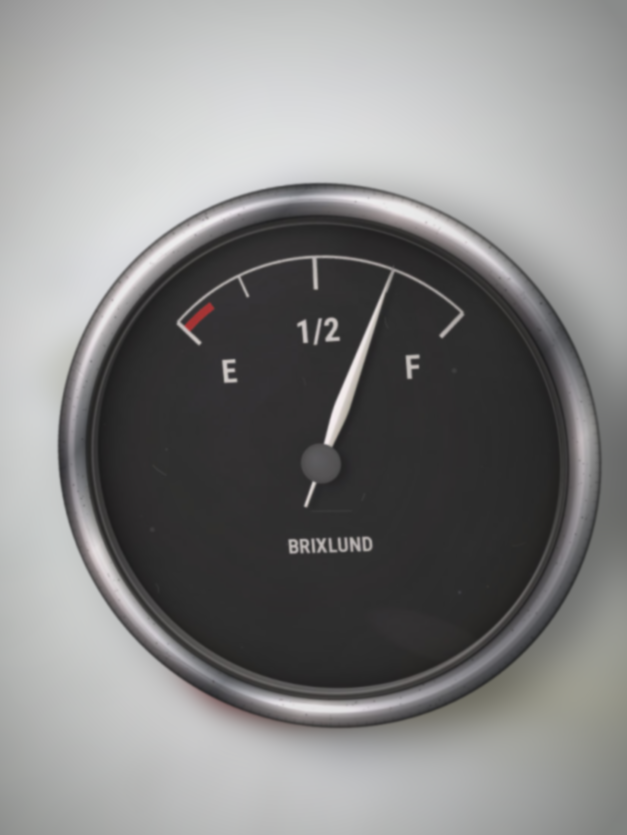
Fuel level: 0.75
